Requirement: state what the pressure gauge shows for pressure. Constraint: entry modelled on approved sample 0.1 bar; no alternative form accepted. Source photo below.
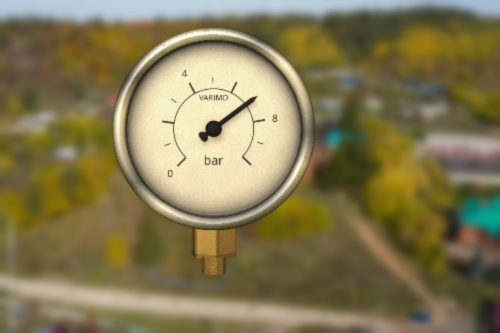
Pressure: 7 bar
